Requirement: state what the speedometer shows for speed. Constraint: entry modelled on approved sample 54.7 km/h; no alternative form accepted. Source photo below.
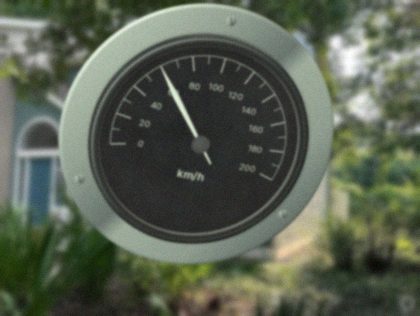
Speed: 60 km/h
